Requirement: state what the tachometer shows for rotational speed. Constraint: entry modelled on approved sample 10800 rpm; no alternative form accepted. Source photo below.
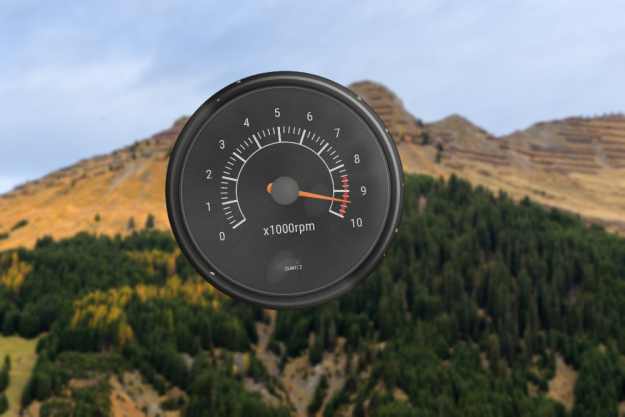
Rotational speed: 9400 rpm
